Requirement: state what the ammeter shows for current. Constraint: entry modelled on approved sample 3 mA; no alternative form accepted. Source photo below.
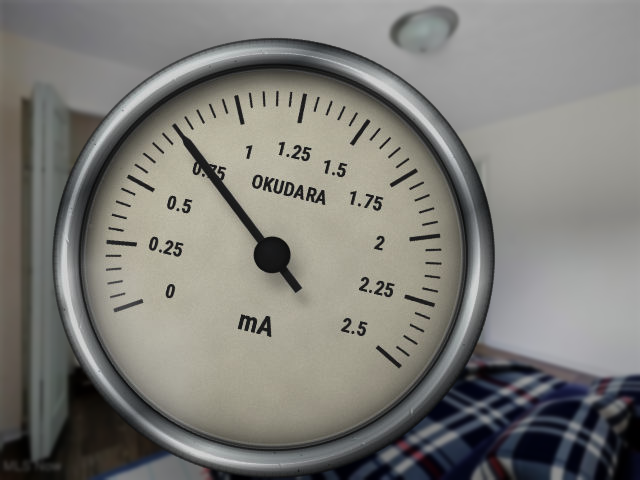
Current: 0.75 mA
